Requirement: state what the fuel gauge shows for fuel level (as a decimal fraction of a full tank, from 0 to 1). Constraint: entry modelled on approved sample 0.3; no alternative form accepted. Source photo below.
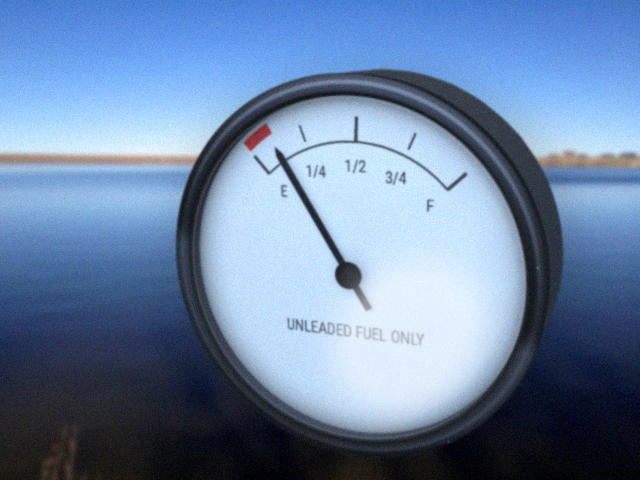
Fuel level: 0.125
